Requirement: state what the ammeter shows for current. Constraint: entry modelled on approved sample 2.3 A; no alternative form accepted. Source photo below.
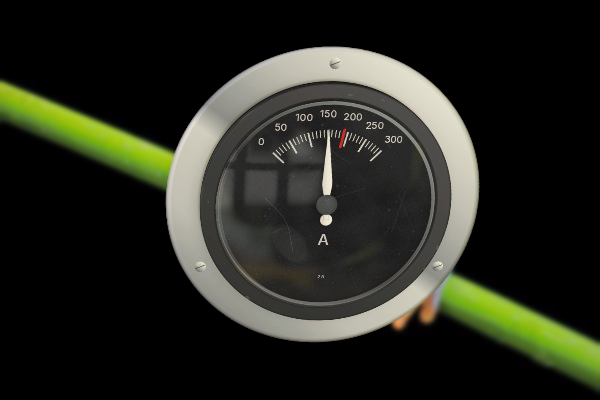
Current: 150 A
